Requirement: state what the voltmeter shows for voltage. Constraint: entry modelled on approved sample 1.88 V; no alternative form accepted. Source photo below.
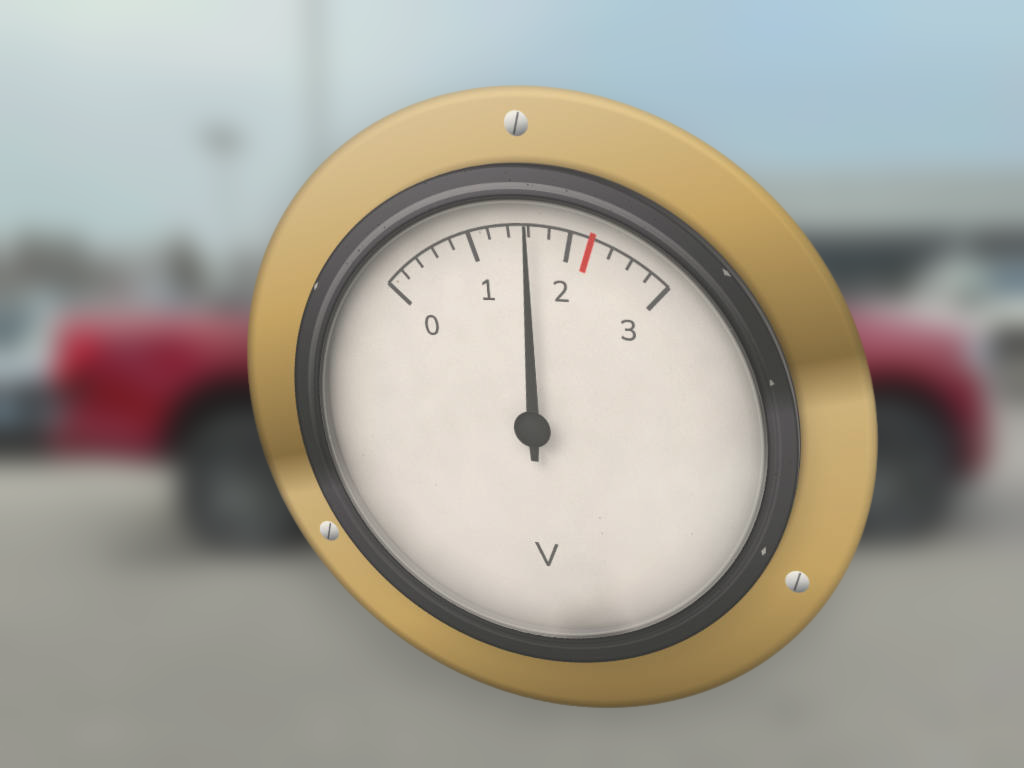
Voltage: 1.6 V
